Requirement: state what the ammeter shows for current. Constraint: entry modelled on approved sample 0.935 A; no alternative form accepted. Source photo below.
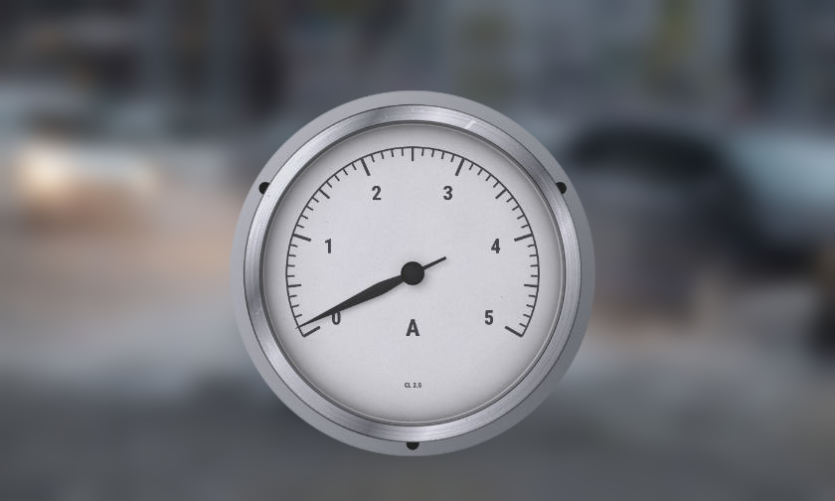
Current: 0.1 A
